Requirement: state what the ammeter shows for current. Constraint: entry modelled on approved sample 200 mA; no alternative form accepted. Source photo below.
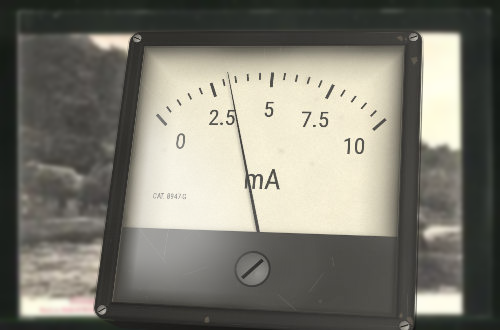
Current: 3.25 mA
